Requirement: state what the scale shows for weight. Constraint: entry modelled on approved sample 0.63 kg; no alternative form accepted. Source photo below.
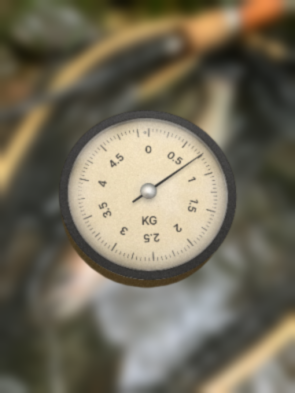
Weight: 0.75 kg
